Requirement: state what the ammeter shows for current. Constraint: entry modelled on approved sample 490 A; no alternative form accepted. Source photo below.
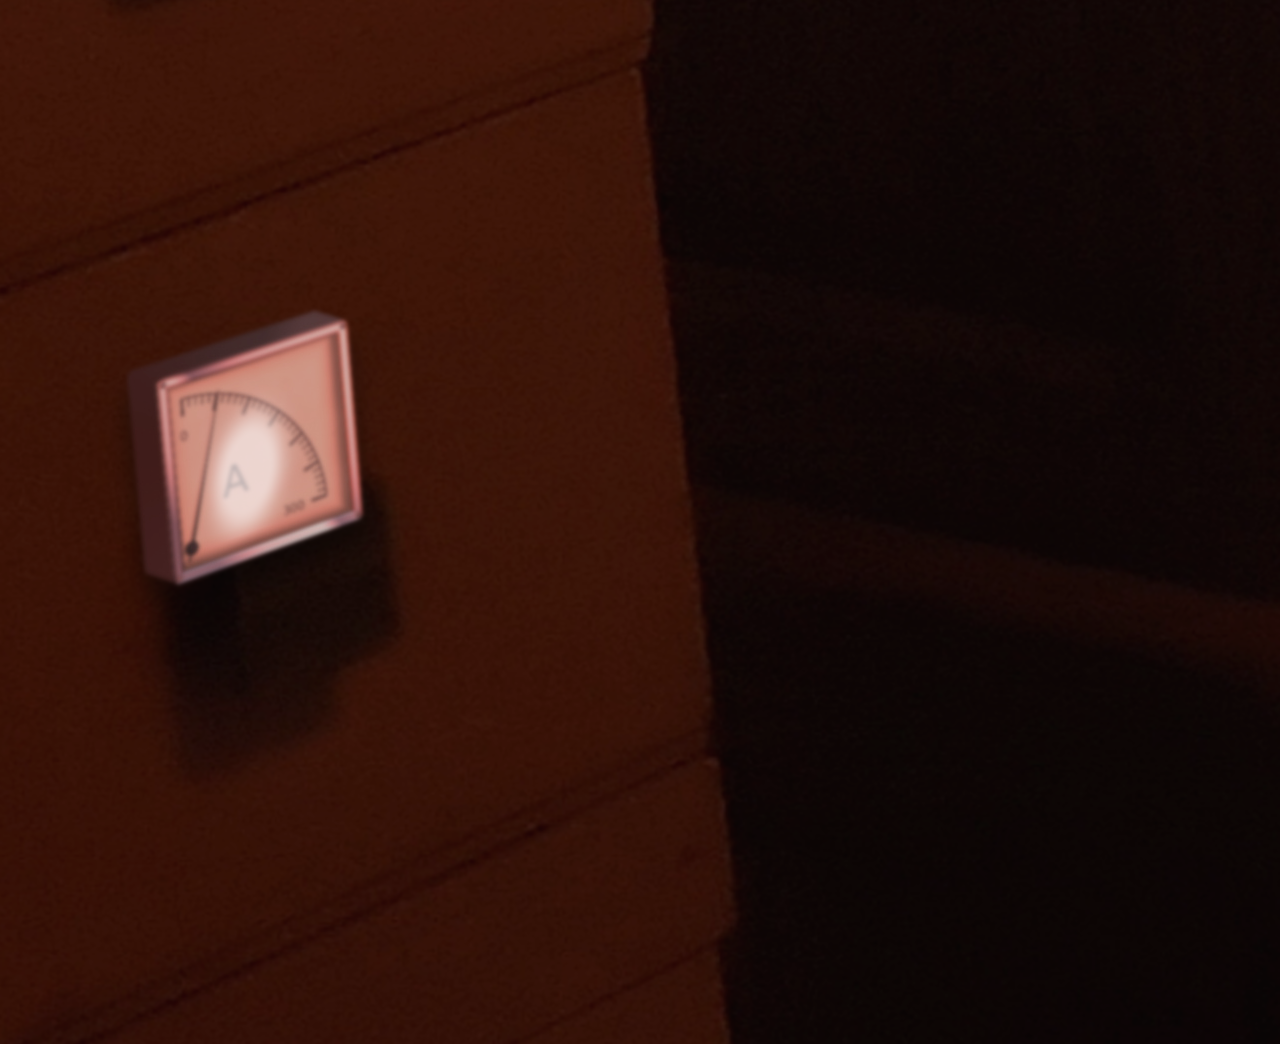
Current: 50 A
